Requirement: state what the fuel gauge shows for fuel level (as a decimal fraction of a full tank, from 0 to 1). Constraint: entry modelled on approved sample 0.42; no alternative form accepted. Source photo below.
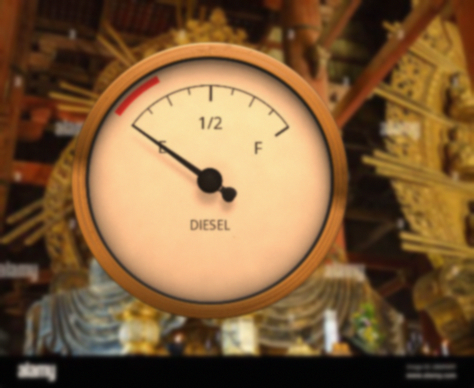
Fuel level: 0
